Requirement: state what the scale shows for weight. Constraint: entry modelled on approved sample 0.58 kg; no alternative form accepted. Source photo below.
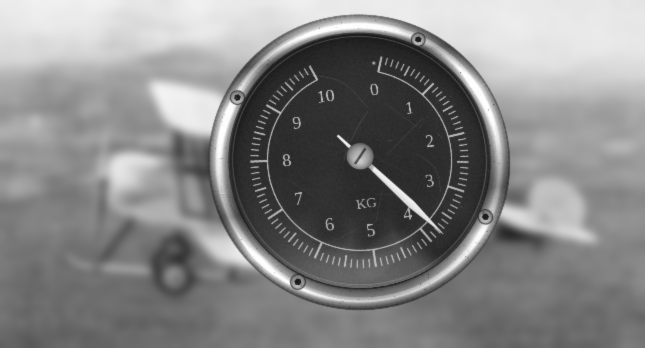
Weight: 3.8 kg
